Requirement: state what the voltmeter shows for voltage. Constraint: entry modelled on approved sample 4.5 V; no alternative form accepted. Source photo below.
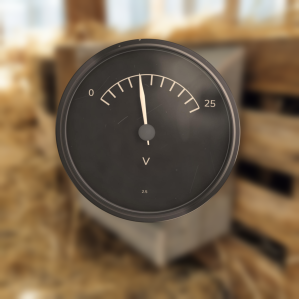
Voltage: 10 V
